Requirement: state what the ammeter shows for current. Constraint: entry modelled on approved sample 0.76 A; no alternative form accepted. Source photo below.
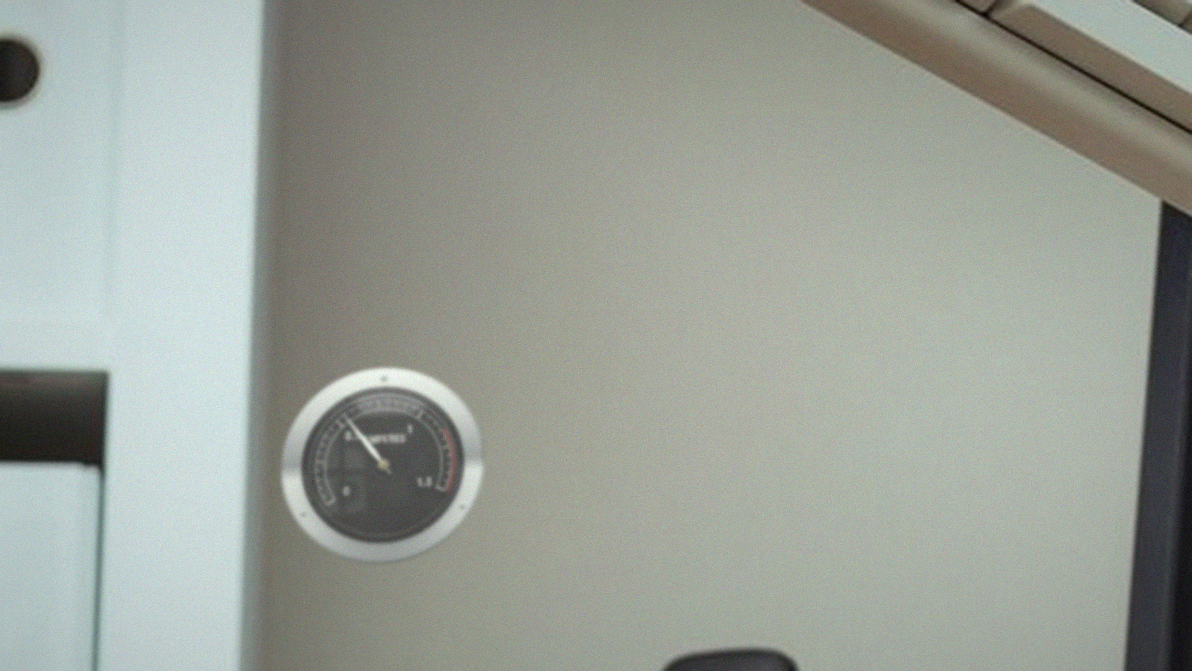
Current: 0.55 A
